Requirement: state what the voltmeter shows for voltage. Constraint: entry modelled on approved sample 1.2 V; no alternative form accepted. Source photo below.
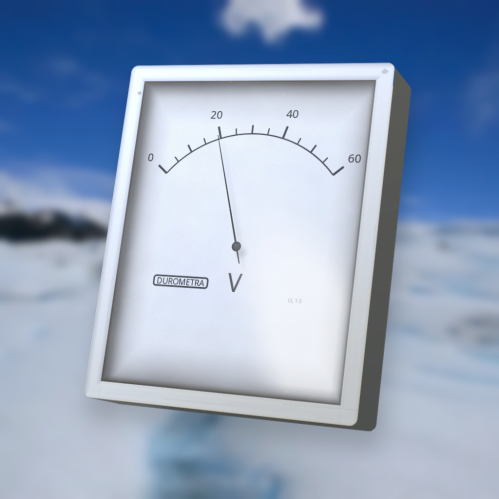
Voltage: 20 V
